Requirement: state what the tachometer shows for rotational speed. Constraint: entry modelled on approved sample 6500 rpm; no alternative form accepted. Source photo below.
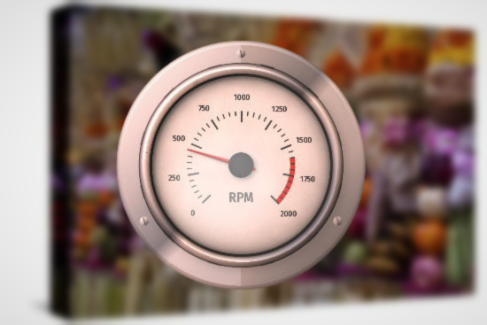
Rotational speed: 450 rpm
